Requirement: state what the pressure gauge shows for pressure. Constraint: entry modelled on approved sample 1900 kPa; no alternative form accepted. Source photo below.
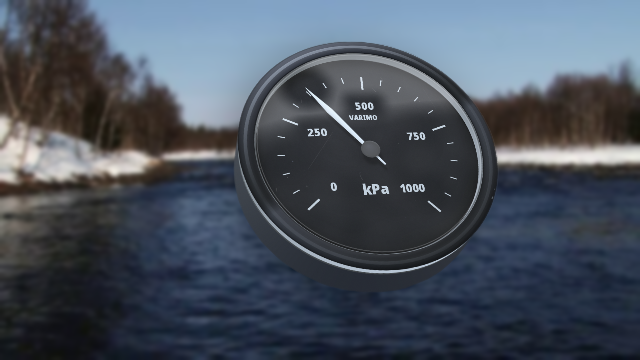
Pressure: 350 kPa
